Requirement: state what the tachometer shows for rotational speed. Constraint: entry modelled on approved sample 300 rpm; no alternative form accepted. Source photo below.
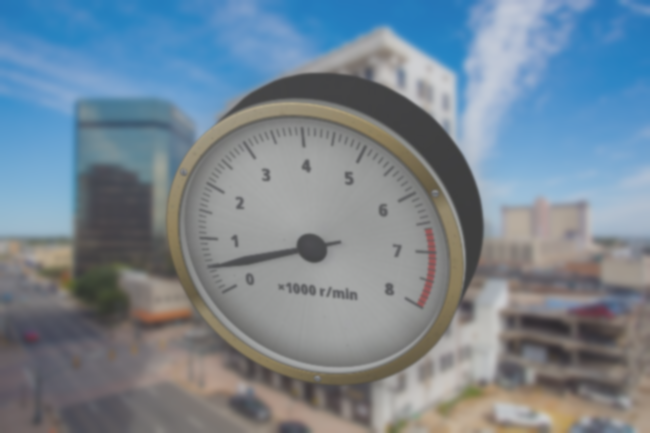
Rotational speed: 500 rpm
